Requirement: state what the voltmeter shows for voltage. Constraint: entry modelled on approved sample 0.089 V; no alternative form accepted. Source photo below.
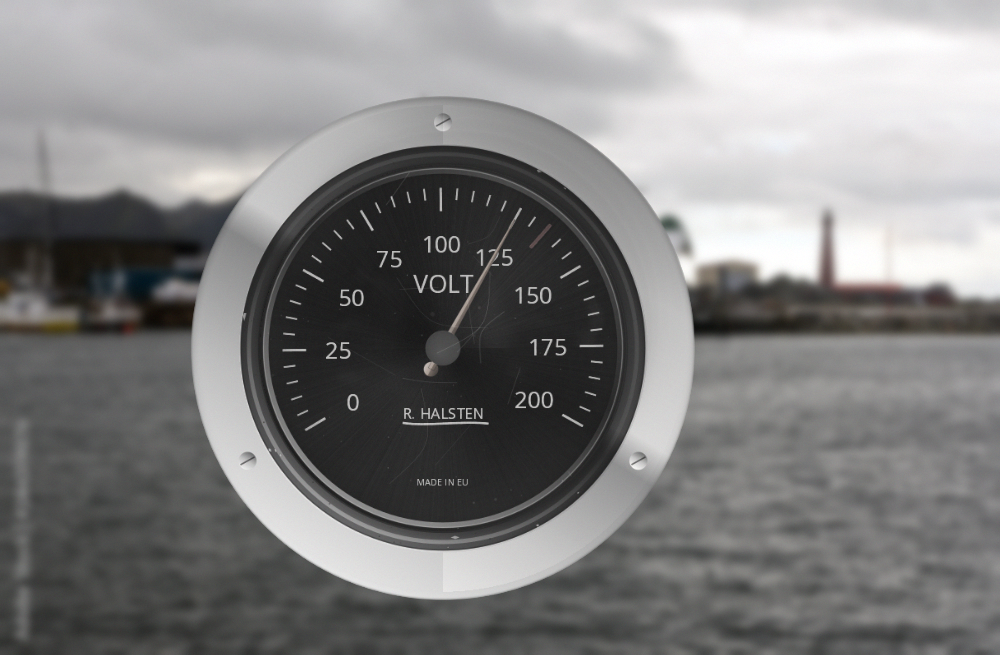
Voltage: 125 V
